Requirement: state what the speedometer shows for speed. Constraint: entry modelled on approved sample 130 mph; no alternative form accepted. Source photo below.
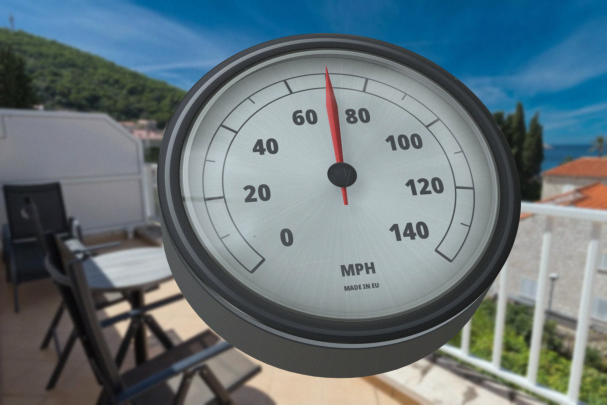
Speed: 70 mph
